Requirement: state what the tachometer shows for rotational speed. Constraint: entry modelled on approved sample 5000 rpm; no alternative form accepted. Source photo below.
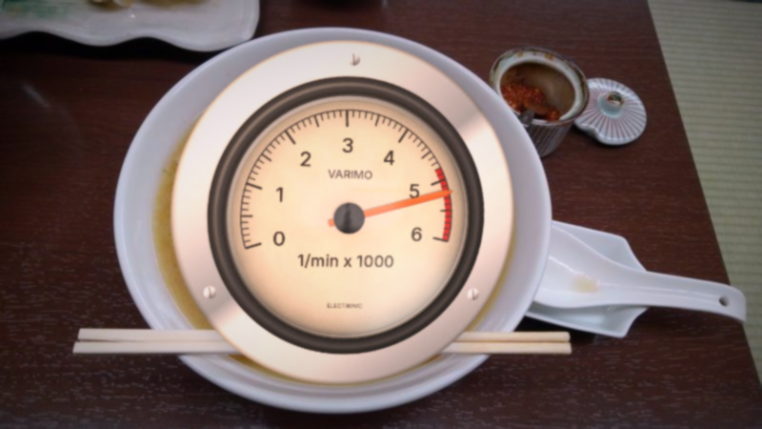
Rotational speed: 5200 rpm
